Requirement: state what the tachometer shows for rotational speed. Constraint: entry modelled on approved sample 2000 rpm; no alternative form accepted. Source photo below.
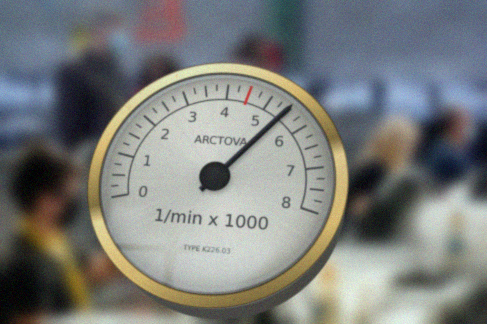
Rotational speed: 5500 rpm
